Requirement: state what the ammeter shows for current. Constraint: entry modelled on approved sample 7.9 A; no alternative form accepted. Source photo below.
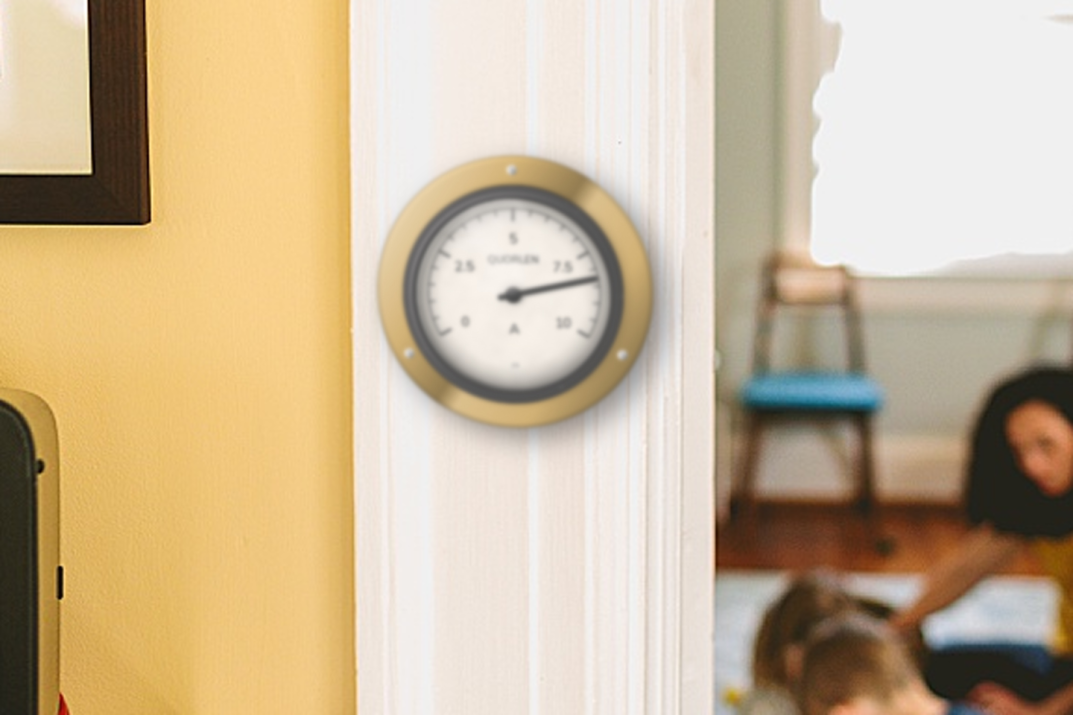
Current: 8.25 A
